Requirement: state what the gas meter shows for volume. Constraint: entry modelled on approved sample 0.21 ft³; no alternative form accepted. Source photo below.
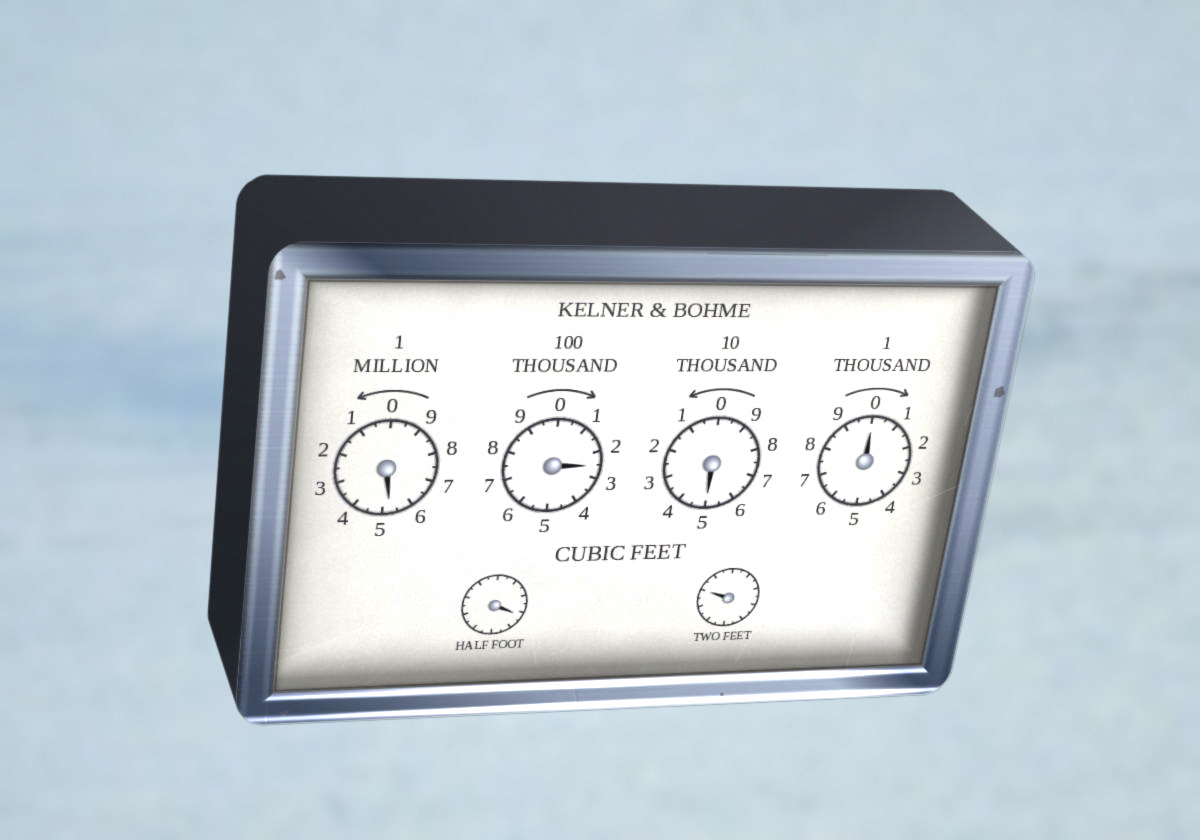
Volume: 525000 ft³
